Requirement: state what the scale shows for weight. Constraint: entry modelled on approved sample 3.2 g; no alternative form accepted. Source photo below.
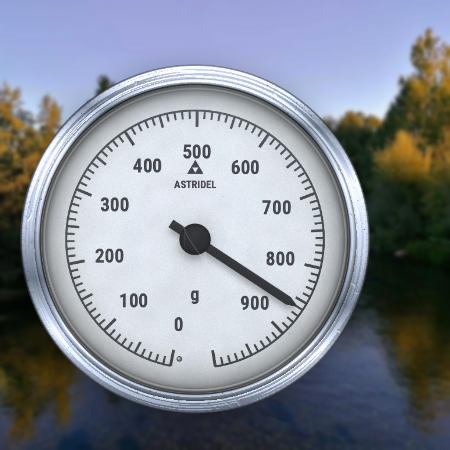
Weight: 860 g
